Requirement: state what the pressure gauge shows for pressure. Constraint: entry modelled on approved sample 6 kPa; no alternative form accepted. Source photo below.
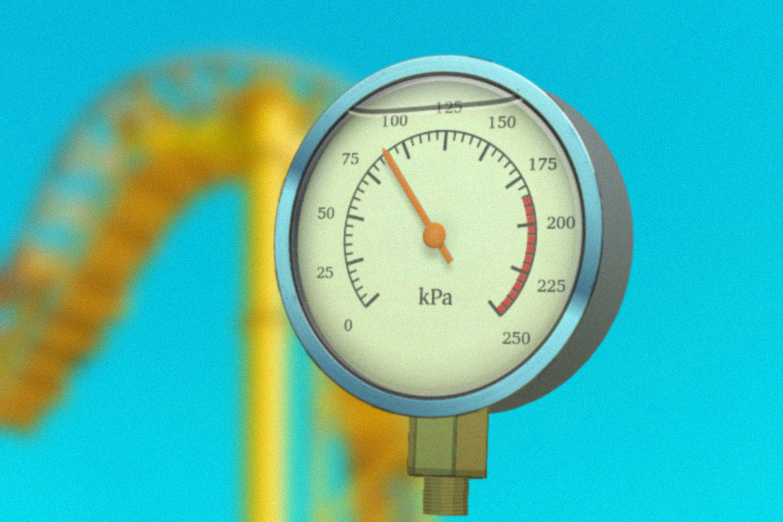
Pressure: 90 kPa
